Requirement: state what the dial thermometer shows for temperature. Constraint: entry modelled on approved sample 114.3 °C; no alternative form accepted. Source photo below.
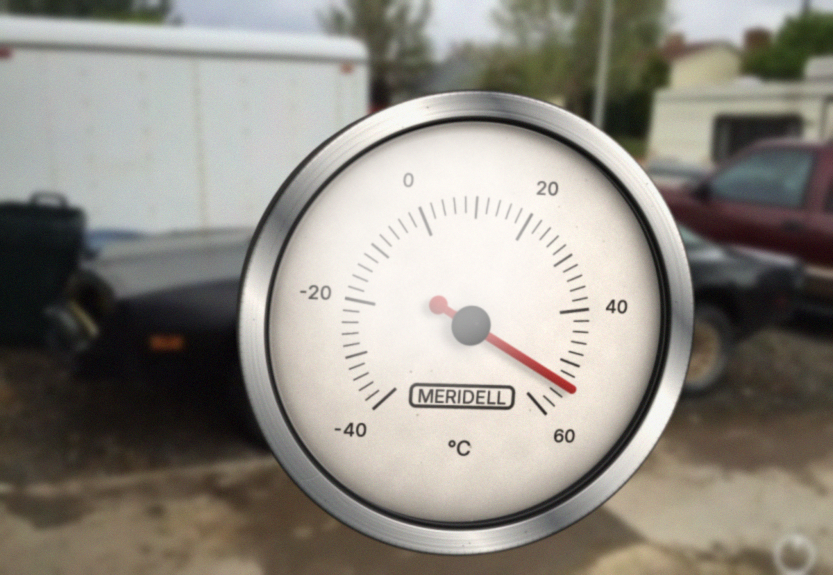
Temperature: 54 °C
